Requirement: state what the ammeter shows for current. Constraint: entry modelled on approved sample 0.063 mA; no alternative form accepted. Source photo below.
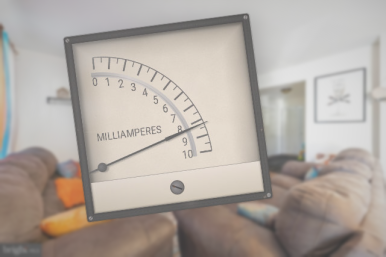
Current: 8.25 mA
